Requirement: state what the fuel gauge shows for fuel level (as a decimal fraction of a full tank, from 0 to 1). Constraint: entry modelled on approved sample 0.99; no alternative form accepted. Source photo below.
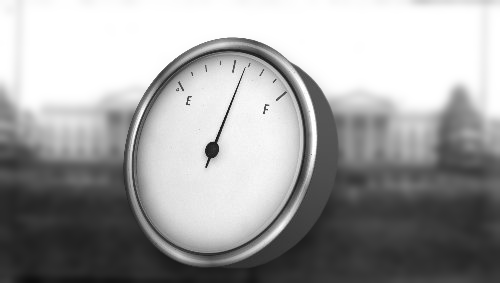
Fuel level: 0.625
